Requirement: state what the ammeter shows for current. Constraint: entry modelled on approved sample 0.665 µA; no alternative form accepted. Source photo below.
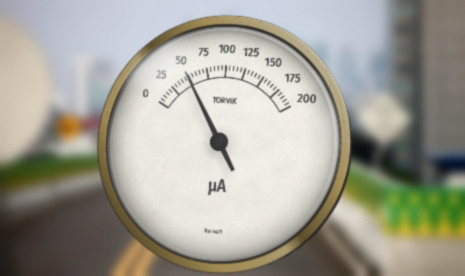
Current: 50 µA
